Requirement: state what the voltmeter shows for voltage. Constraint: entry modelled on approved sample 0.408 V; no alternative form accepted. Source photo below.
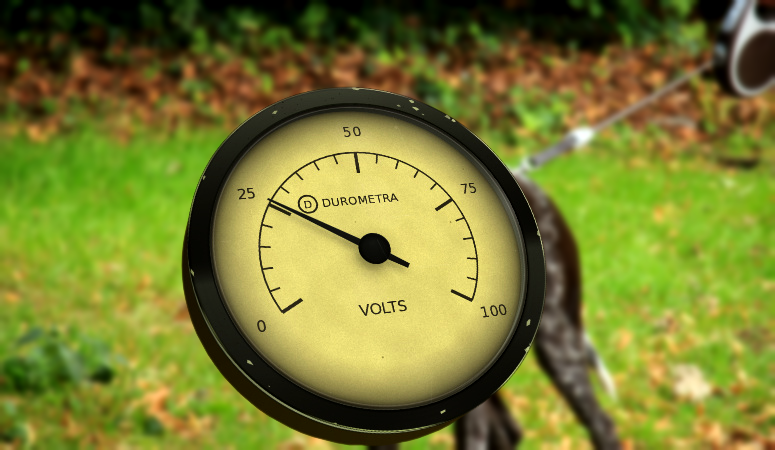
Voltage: 25 V
